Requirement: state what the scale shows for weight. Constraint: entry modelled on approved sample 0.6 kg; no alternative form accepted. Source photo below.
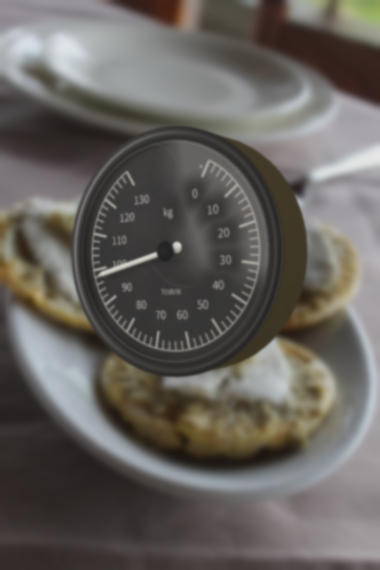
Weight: 98 kg
